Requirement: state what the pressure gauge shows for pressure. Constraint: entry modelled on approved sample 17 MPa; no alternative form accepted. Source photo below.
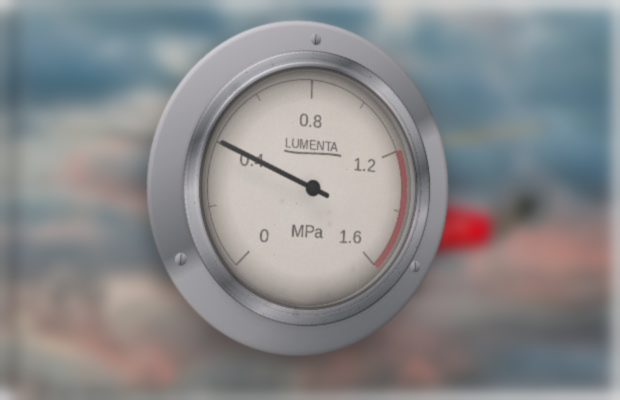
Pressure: 0.4 MPa
